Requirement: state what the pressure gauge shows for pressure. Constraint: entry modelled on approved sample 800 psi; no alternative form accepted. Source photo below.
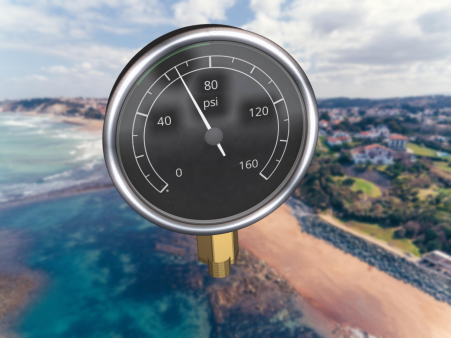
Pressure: 65 psi
